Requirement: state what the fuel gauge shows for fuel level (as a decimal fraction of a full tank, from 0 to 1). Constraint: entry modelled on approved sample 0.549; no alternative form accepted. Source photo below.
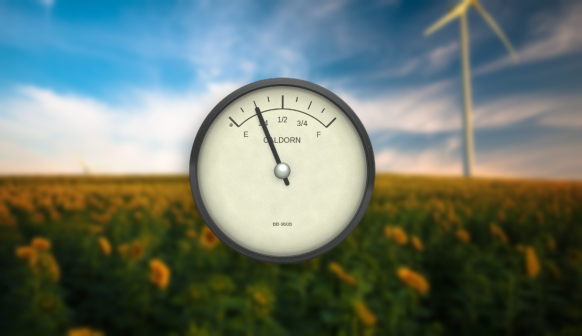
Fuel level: 0.25
